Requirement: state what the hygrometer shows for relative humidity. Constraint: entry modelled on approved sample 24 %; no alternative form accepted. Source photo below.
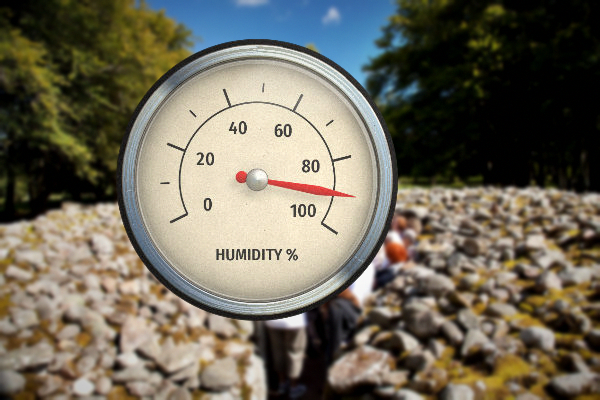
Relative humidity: 90 %
